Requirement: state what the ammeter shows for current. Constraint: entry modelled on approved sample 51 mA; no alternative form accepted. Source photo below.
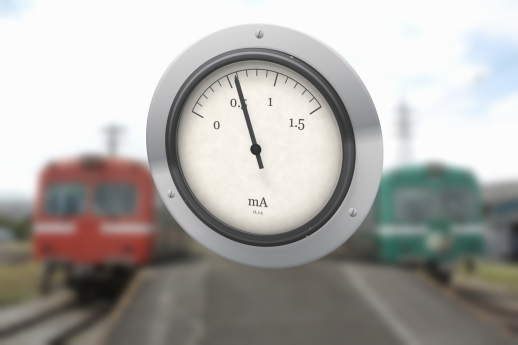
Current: 0.6 mA
